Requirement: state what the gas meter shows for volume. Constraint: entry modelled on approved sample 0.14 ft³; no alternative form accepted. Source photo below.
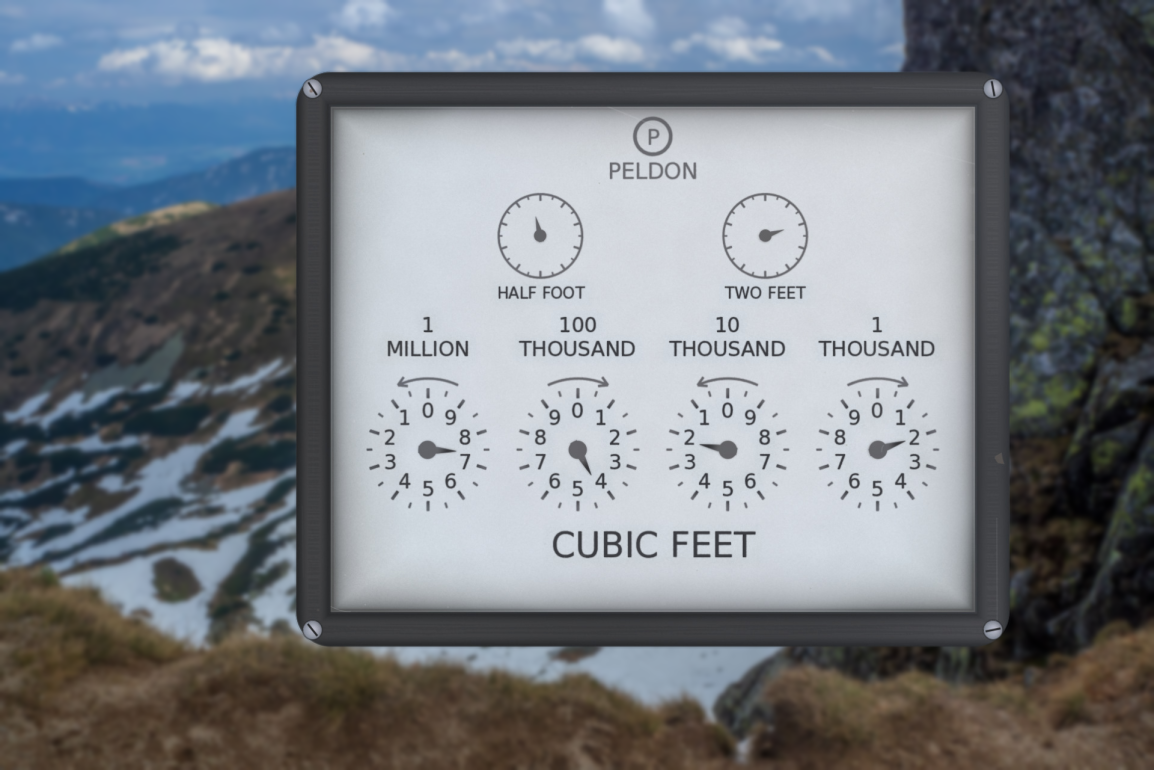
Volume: 742200 ft³
